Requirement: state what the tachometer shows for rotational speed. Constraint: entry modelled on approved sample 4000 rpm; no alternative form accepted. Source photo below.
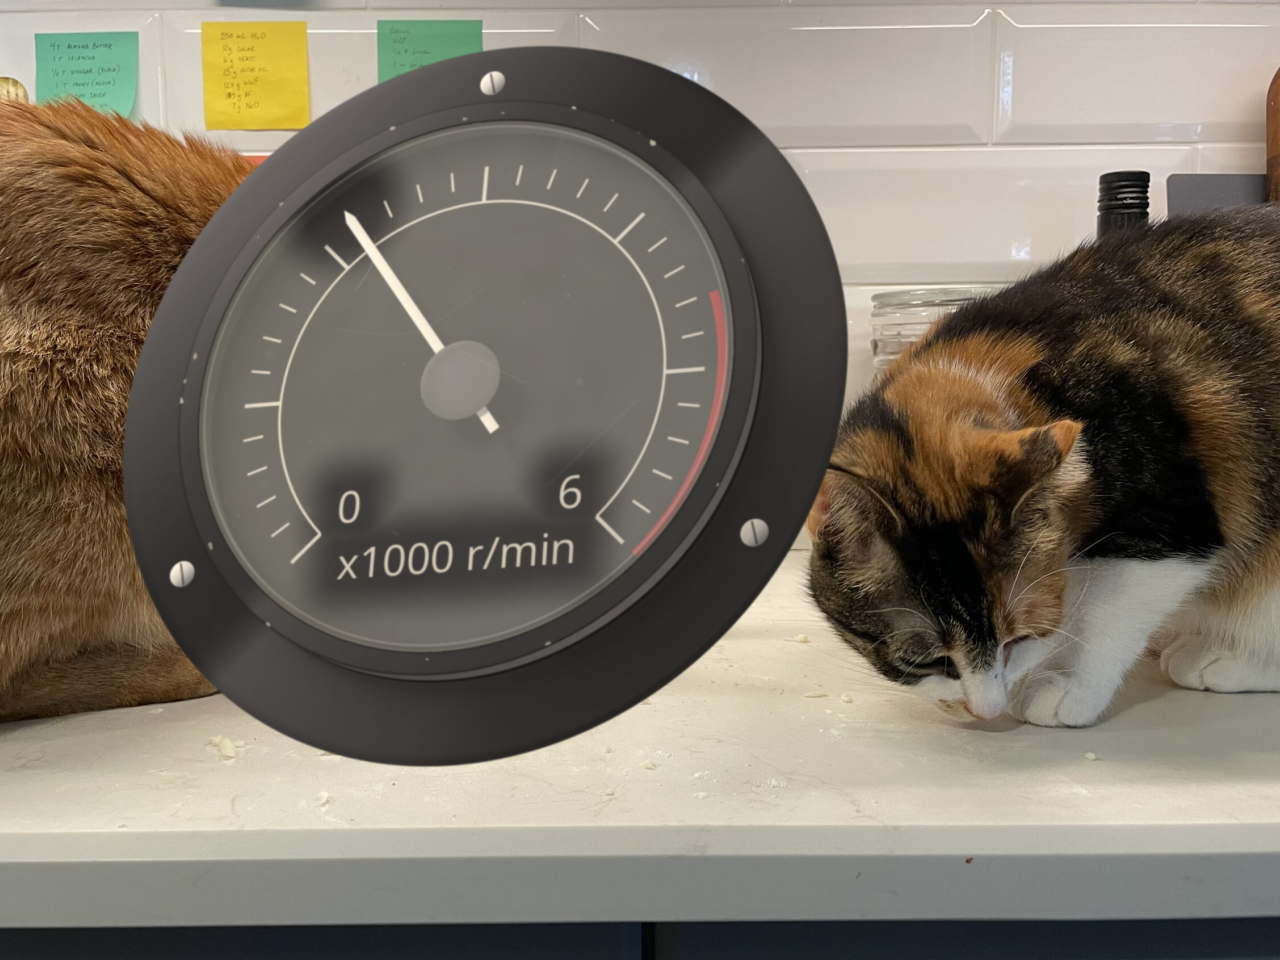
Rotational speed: 2200 rpm
